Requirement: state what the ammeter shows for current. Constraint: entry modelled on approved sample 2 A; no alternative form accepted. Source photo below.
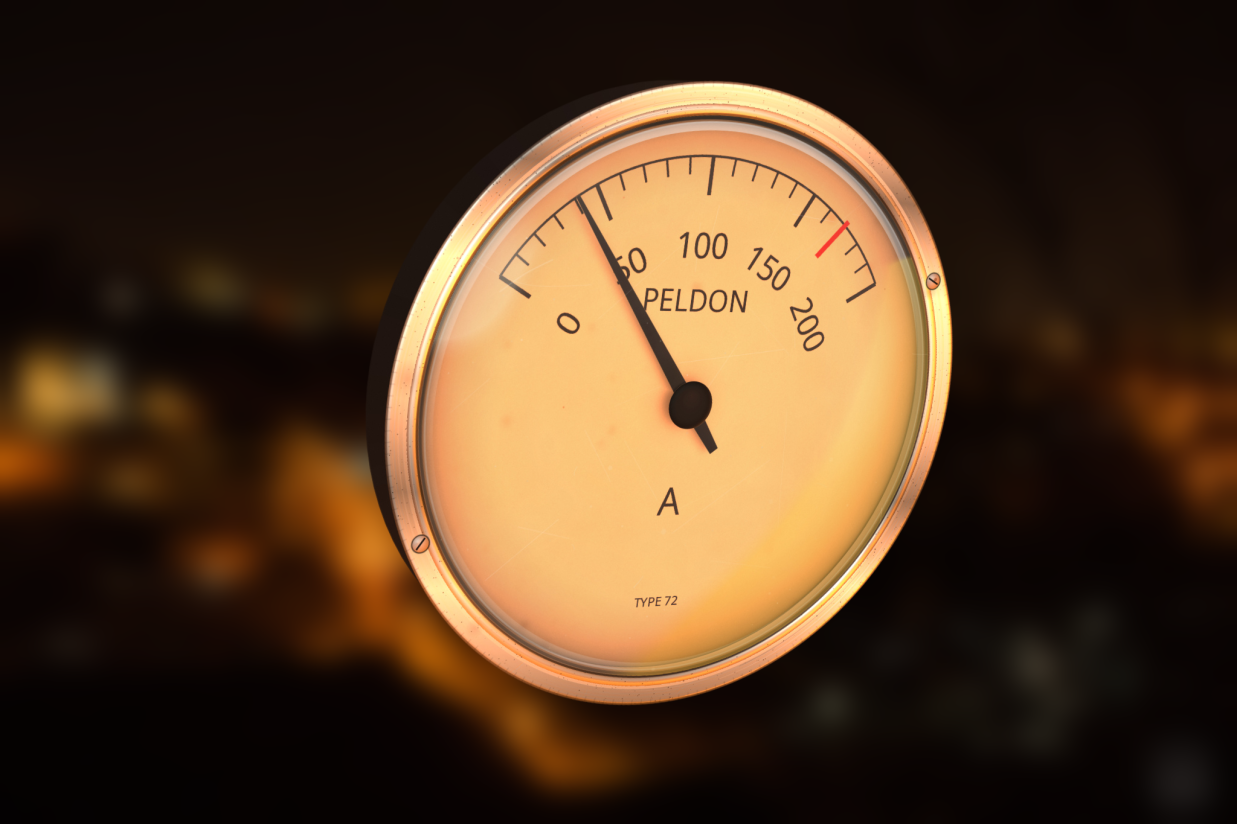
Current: 40 A
